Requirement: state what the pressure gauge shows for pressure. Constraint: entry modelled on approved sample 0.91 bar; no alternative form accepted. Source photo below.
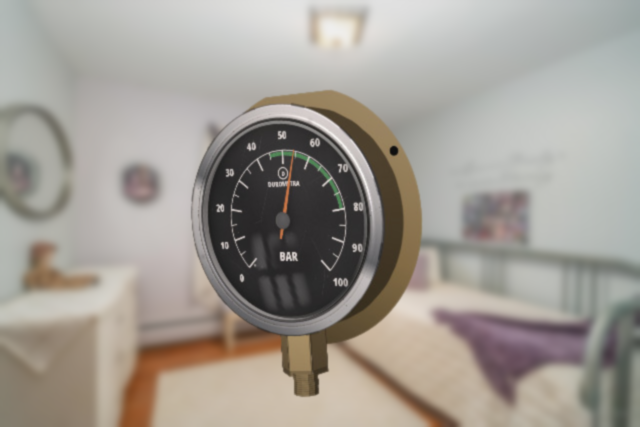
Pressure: 55 bar
